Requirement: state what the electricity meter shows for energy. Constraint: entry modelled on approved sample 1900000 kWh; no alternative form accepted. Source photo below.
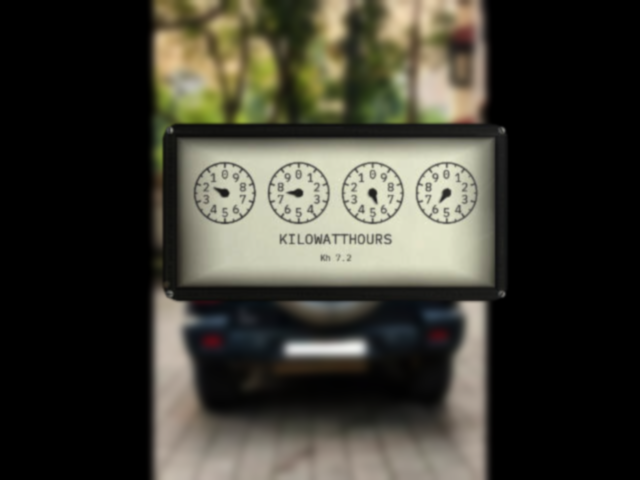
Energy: 1756 kWh
